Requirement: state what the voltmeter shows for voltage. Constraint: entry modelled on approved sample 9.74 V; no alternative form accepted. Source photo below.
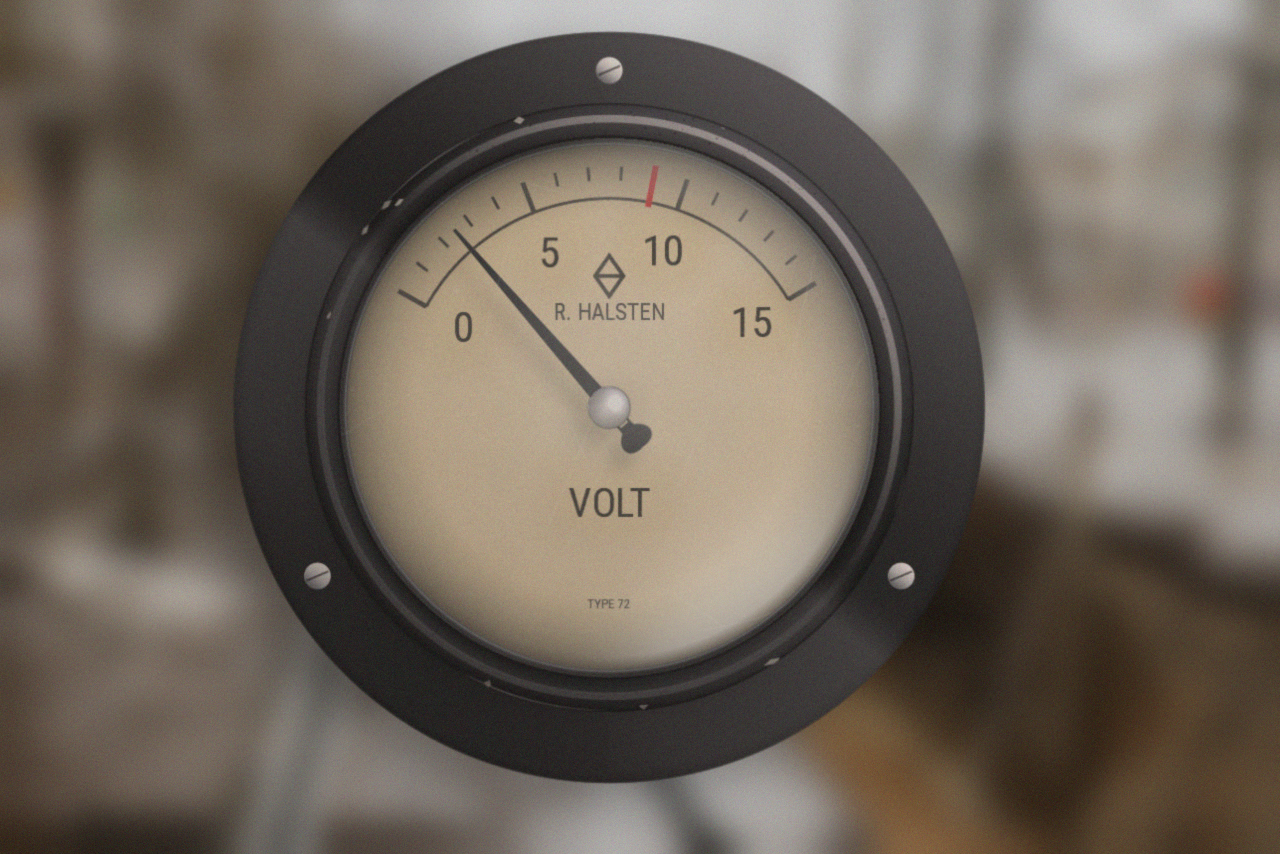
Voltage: 2.5 V
